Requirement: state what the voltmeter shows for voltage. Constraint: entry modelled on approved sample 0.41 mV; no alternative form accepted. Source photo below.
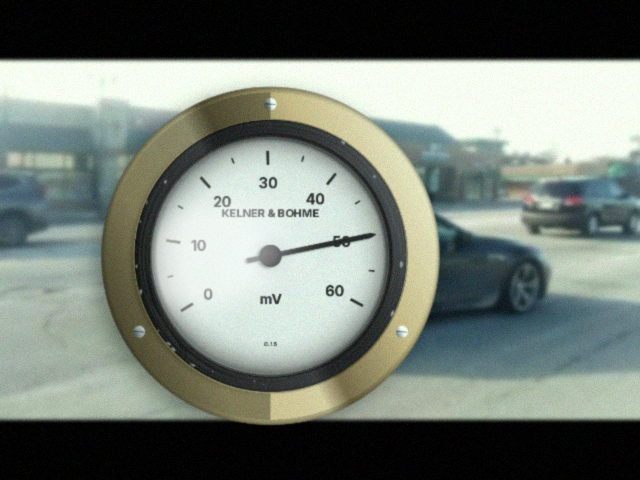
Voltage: 50 mV
